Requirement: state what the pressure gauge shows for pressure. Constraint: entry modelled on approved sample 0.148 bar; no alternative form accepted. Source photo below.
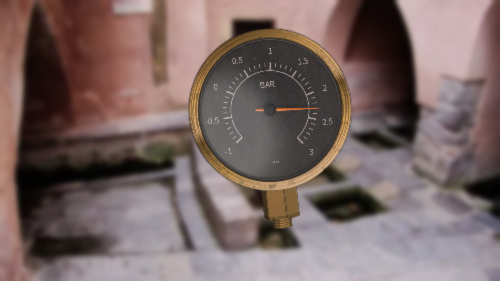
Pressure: 2.3 bar
